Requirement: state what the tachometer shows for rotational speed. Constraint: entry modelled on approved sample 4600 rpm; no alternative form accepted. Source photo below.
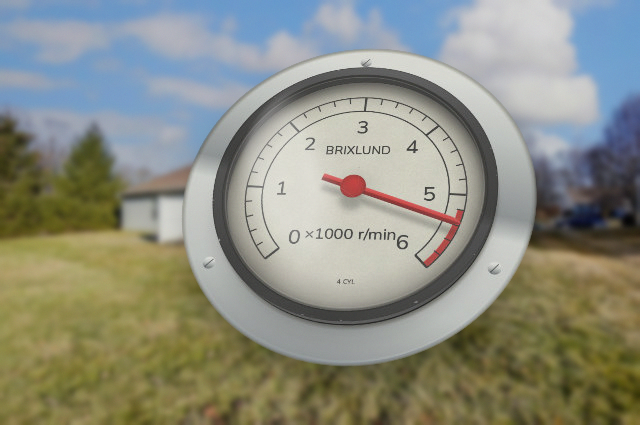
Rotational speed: 5400 rpm
